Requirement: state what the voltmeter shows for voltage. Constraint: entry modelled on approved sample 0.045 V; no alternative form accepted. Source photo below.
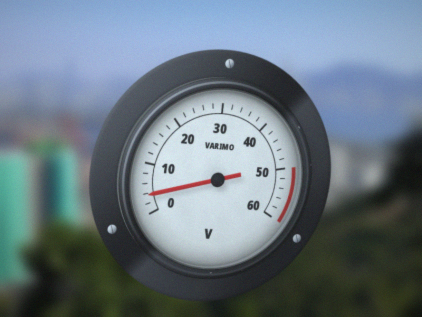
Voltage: 4 V
